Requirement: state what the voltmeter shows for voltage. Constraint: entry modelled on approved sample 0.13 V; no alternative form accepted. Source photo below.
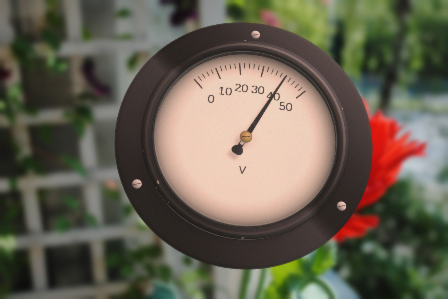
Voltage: 40 V
